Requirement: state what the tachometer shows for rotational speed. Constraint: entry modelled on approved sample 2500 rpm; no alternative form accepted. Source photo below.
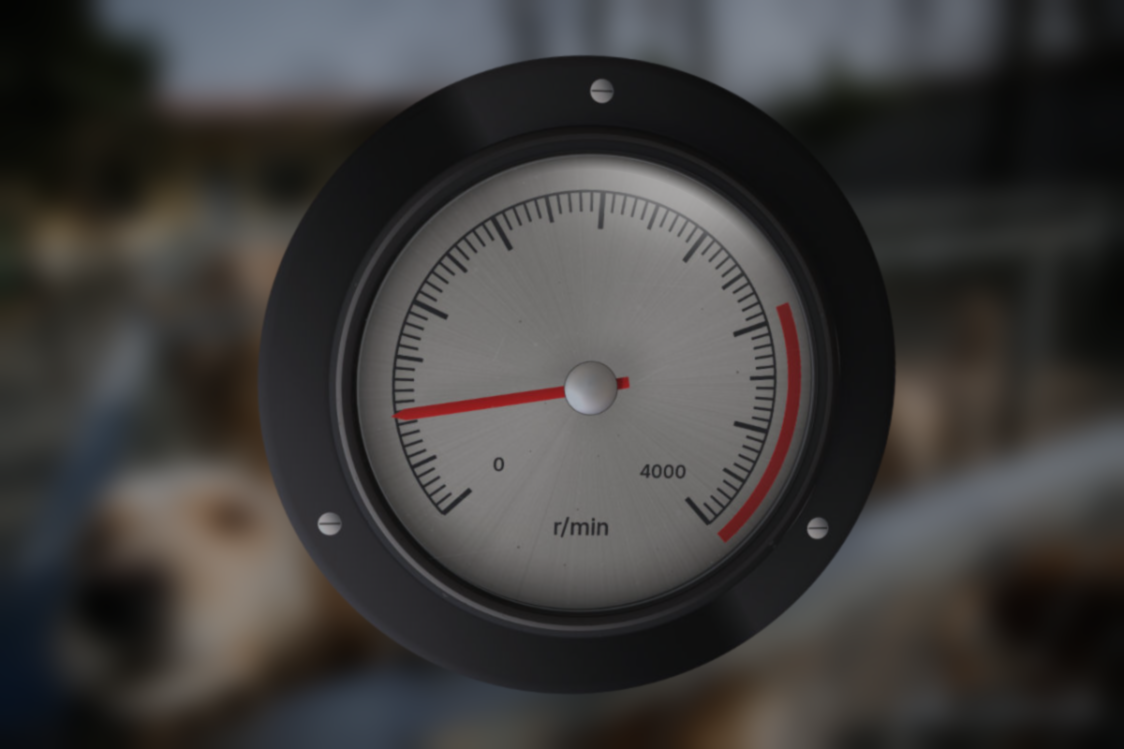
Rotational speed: 500 rpm
